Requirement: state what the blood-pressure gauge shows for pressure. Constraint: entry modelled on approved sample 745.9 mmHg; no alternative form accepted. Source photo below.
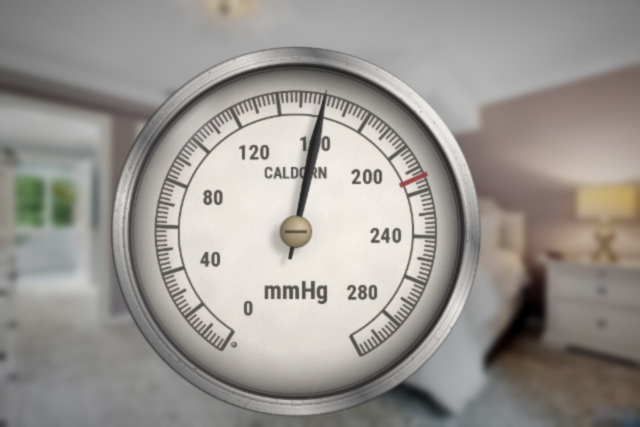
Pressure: 160 mmHg
